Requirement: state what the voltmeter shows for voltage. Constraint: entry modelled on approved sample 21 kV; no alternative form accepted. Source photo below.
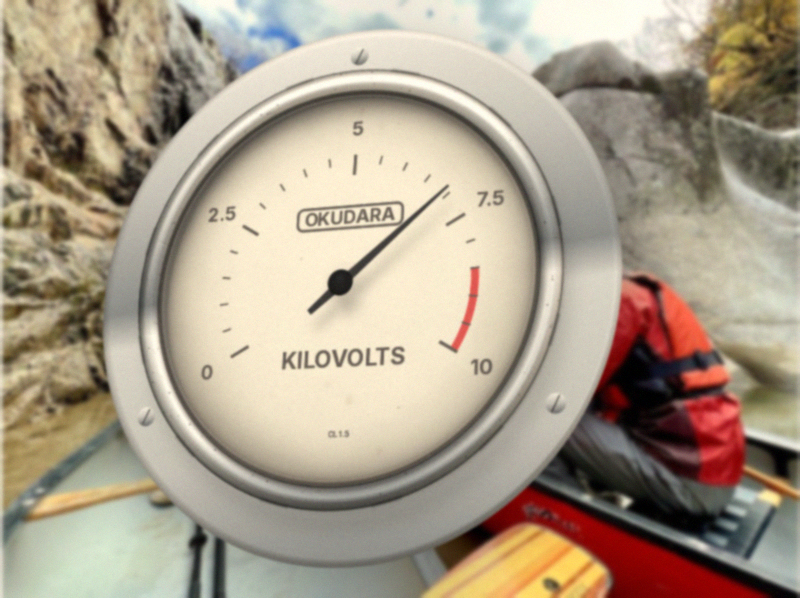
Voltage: 7 kV
